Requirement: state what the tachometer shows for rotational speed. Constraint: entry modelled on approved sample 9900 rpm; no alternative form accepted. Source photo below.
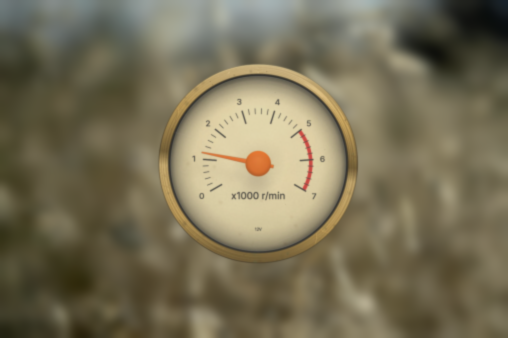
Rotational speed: 1200 rpm
